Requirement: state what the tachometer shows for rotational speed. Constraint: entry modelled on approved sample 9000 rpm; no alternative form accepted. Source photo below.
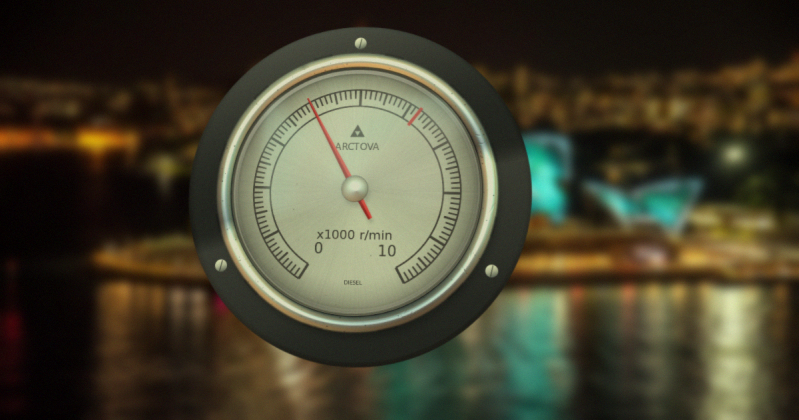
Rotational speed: 4000 rpm
